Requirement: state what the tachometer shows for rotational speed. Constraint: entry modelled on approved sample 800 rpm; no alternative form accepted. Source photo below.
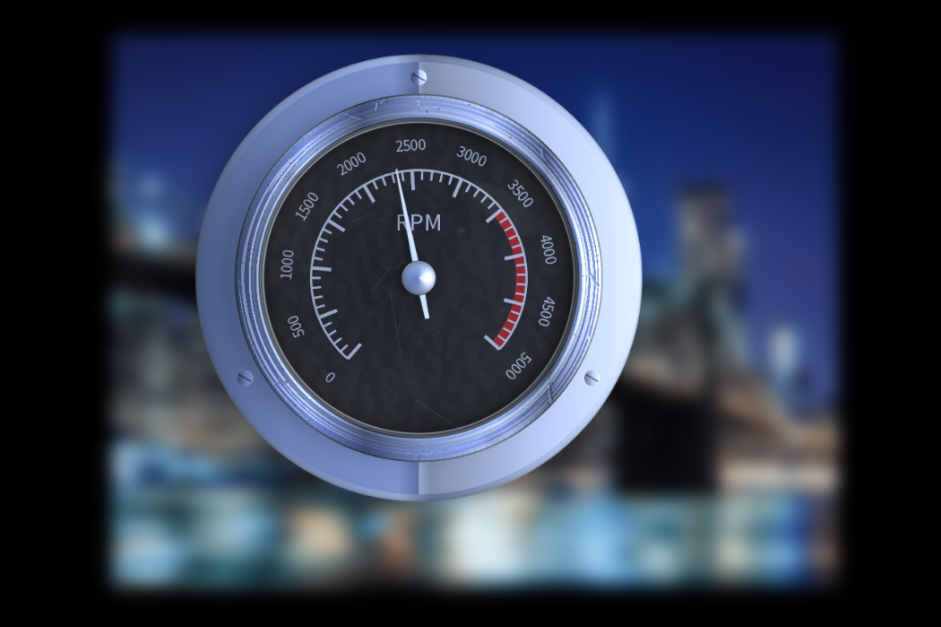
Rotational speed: 2350 rpm
